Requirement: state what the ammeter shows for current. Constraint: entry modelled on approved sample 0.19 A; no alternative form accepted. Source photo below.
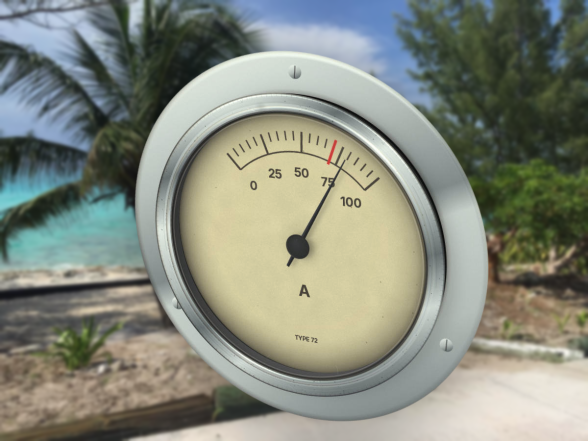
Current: 80 A
